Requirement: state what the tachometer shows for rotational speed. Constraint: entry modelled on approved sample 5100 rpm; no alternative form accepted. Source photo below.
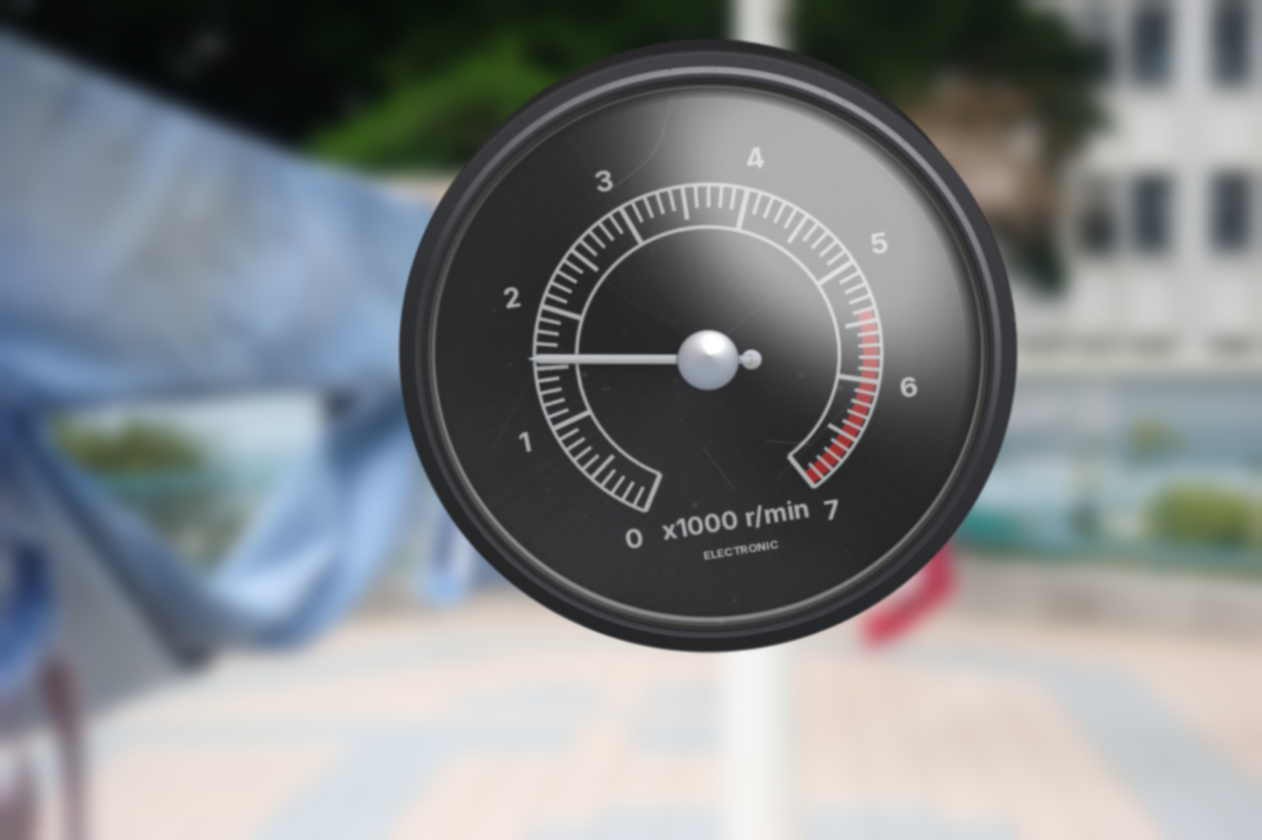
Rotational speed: 1600 rpm
